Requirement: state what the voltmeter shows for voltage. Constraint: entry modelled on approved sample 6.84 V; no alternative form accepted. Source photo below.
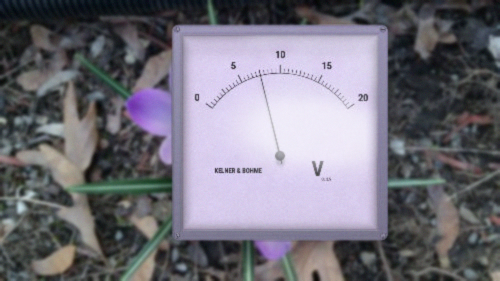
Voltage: 7.5 V
